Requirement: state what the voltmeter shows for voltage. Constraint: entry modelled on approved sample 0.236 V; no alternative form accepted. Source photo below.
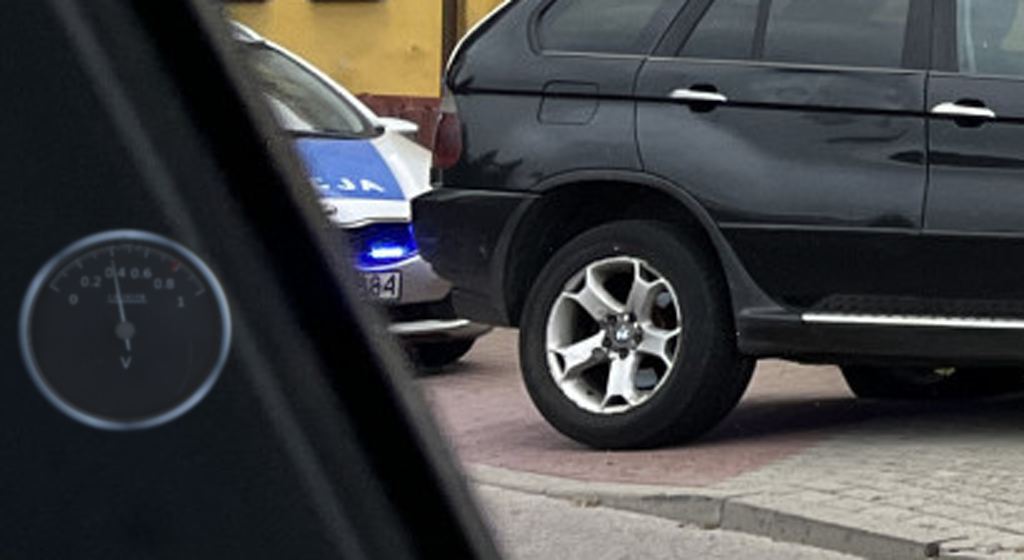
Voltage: 0.4 V
